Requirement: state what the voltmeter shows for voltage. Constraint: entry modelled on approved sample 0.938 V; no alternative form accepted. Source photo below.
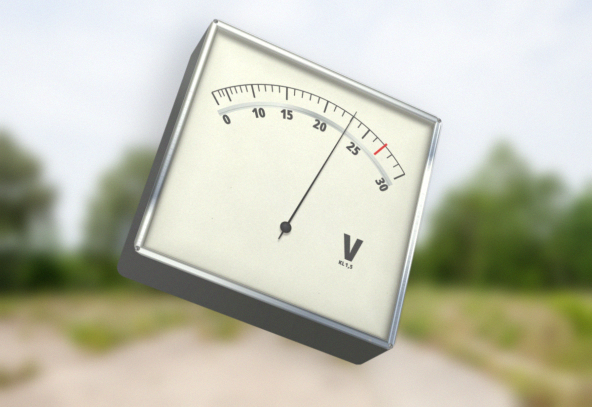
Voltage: 23 V
